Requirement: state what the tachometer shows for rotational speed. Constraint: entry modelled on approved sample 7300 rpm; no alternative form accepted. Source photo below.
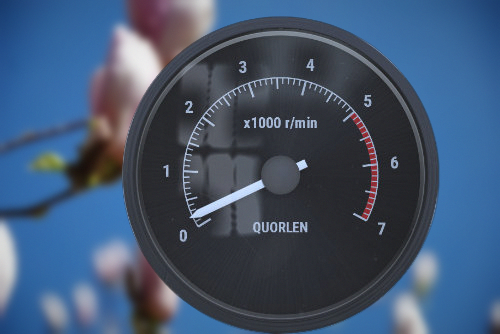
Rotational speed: 200 rpm
